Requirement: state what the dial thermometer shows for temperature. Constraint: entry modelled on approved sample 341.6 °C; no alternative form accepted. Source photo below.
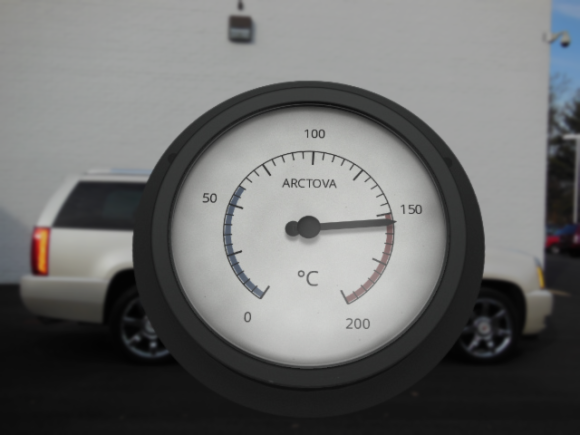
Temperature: 155 °C
